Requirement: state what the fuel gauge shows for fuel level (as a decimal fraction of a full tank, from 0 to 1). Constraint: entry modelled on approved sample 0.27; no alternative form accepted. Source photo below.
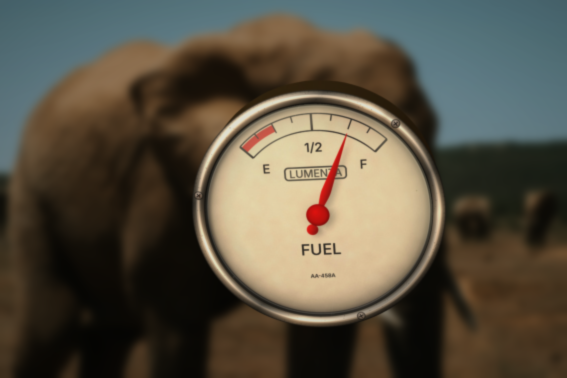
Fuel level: 0.75
